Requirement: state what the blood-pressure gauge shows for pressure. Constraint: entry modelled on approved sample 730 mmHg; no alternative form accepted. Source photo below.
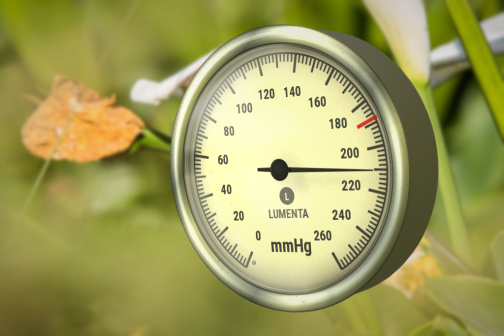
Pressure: 210 mmHg
